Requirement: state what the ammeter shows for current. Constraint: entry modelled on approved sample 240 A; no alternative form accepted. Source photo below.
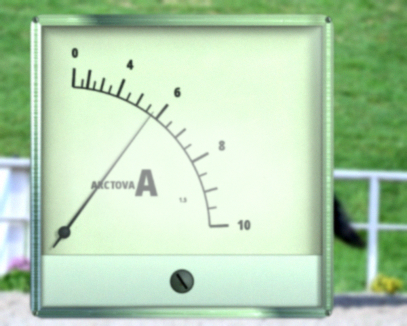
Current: 5.75 A
